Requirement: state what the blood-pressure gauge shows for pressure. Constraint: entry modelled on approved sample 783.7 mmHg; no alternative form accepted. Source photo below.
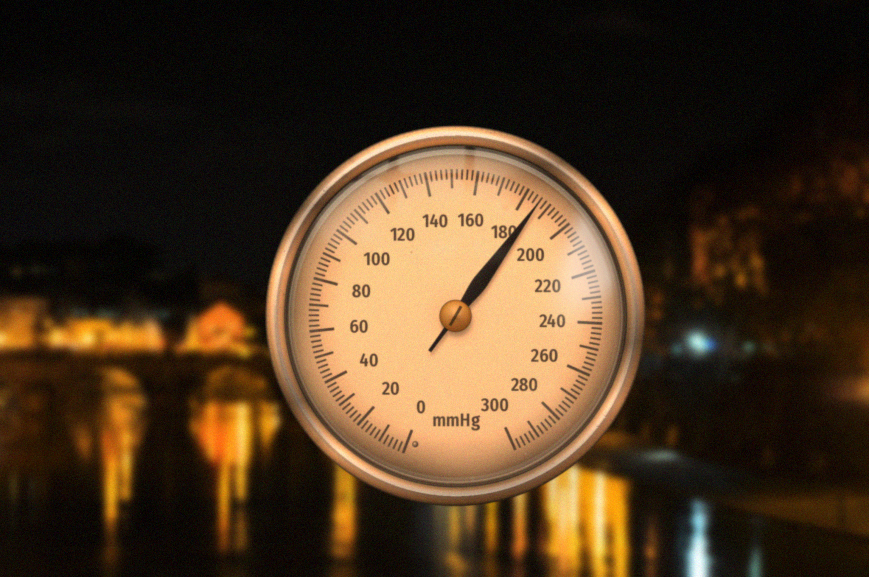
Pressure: 186 mmHg
